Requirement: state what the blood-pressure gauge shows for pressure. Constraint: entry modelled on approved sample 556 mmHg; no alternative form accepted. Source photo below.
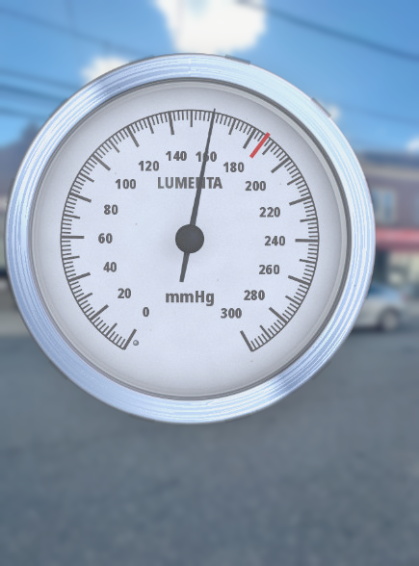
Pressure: 160 mmHg
